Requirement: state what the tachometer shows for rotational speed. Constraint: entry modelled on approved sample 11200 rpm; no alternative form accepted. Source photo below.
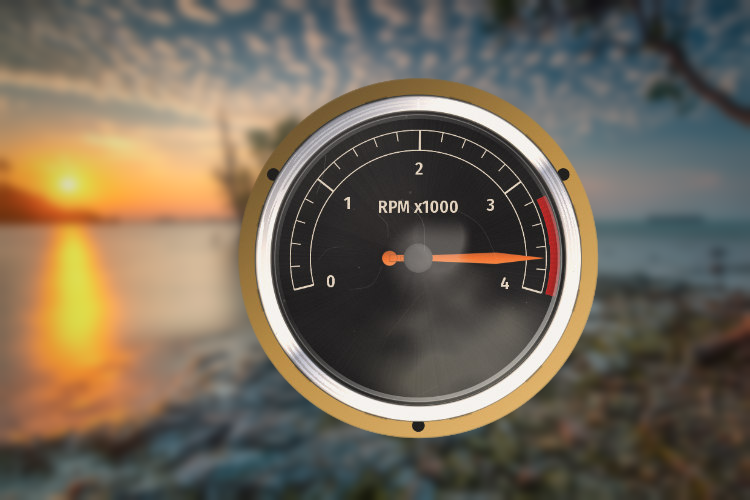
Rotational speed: 3700 rpm
